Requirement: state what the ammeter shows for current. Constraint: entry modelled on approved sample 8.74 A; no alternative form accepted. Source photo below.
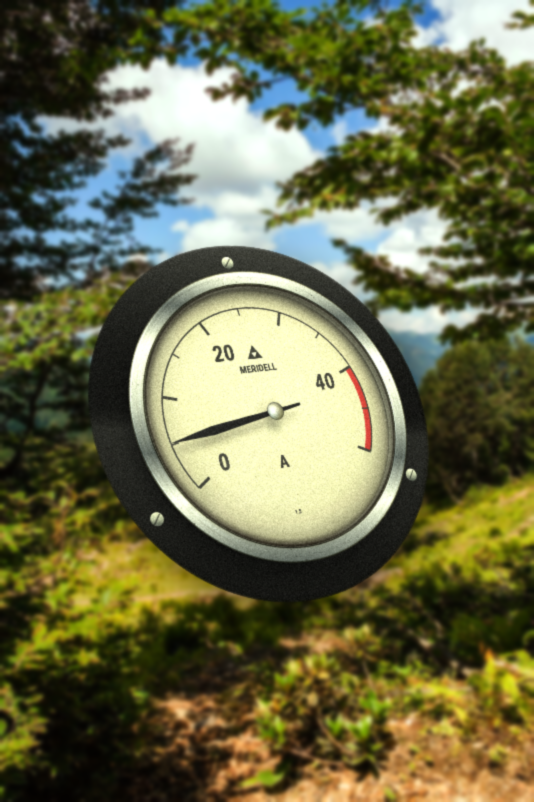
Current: 5 A
